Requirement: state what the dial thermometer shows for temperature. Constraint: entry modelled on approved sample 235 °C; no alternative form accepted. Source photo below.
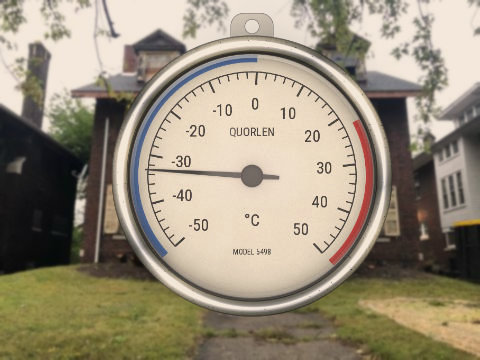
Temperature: -33 °C
